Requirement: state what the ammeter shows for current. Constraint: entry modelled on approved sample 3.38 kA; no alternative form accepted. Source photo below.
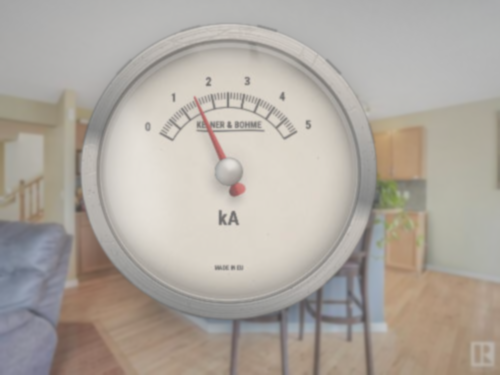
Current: 1.5 kA
